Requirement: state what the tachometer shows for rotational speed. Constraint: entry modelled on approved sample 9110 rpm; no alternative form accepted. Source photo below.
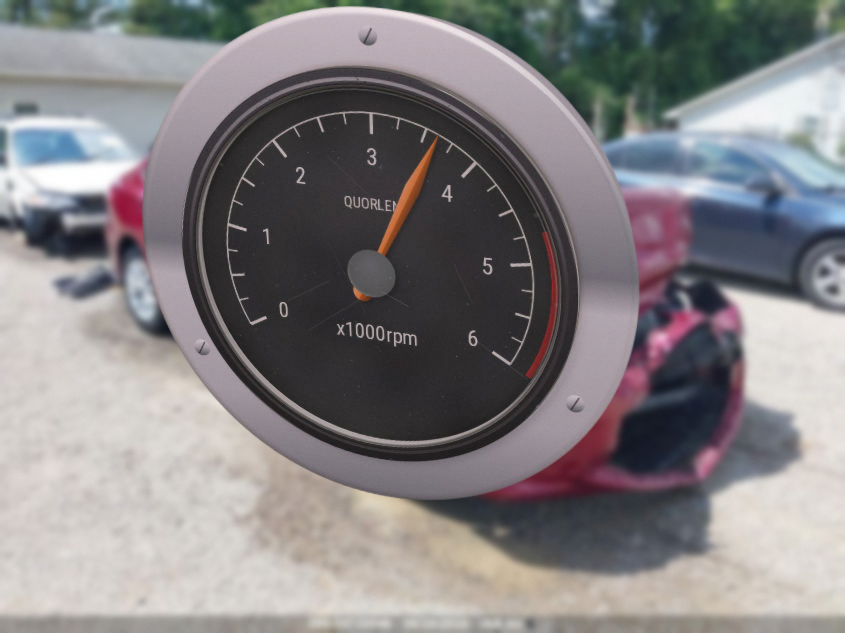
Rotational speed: 3625 rpm
